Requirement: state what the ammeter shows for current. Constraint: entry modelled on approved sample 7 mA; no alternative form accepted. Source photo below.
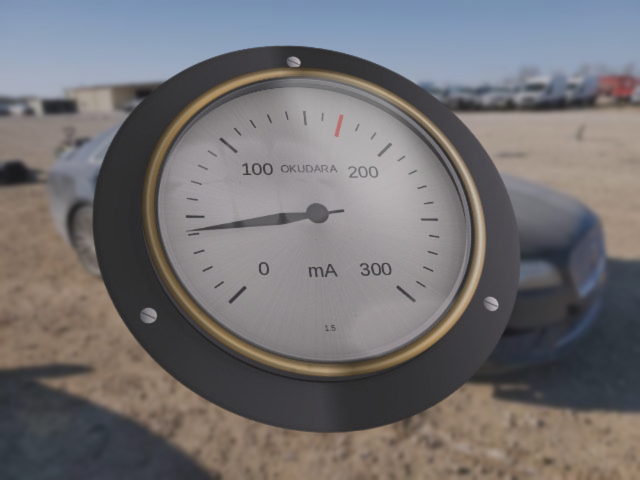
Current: 40 mA
